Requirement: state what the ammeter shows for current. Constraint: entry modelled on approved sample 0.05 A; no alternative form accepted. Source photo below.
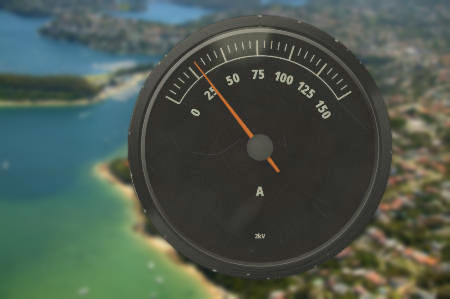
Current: 30 A
